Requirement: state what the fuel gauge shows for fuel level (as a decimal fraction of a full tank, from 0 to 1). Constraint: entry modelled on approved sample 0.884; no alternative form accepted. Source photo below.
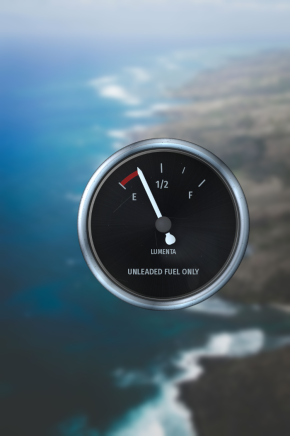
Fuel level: 0.25
